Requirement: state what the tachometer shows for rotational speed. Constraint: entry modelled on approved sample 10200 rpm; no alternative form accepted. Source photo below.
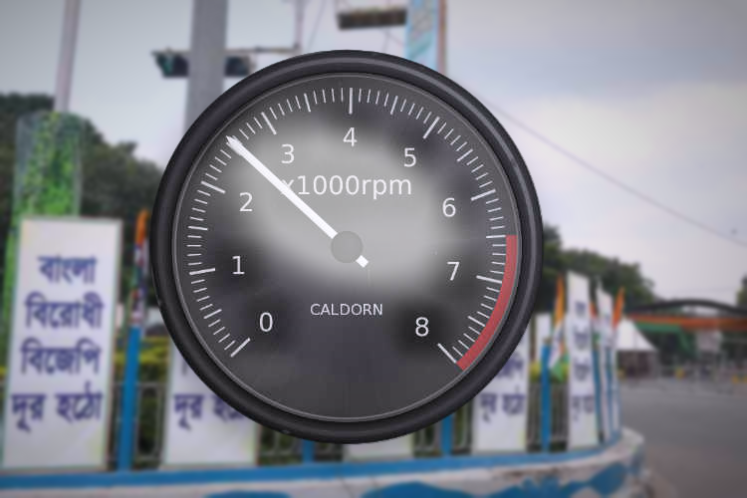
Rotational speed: 2550 rpm
